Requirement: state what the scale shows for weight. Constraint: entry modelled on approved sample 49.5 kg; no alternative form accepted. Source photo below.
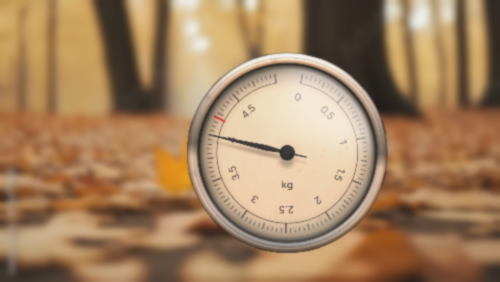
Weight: 4 kg
